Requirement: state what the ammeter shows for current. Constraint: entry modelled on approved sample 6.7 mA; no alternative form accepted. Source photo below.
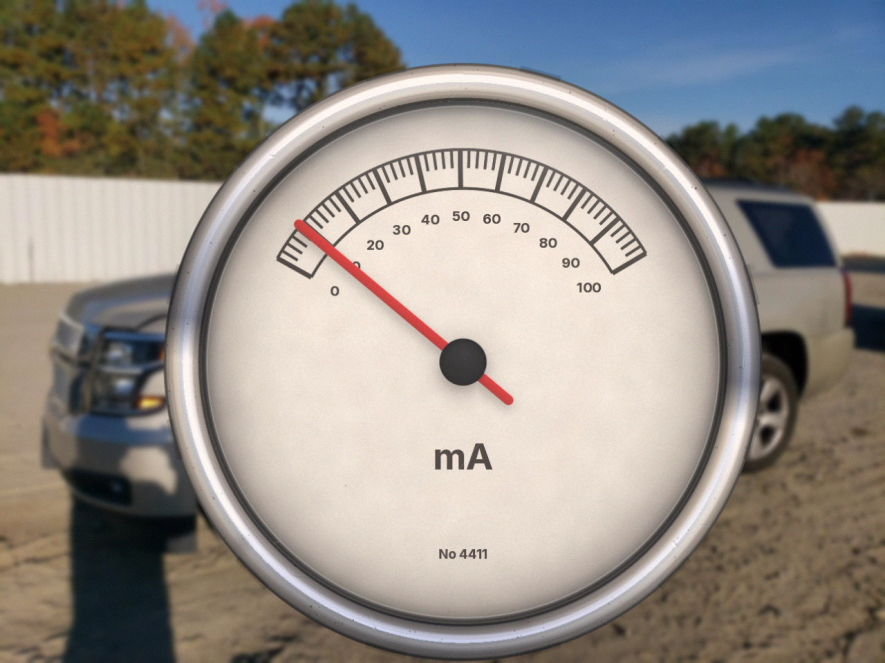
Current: 9 mA
